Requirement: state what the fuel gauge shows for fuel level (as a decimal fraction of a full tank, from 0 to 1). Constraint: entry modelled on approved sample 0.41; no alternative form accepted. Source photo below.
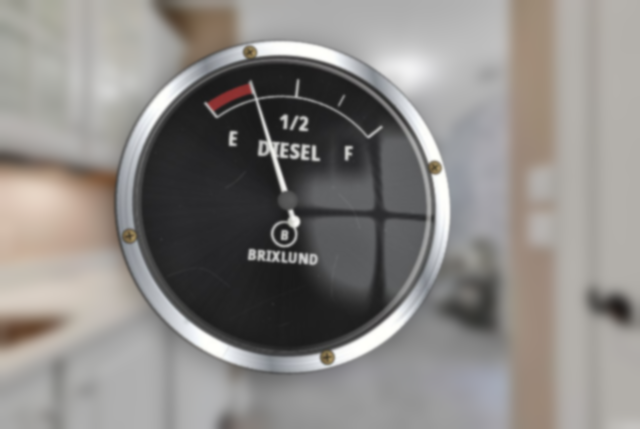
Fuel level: 0.25
